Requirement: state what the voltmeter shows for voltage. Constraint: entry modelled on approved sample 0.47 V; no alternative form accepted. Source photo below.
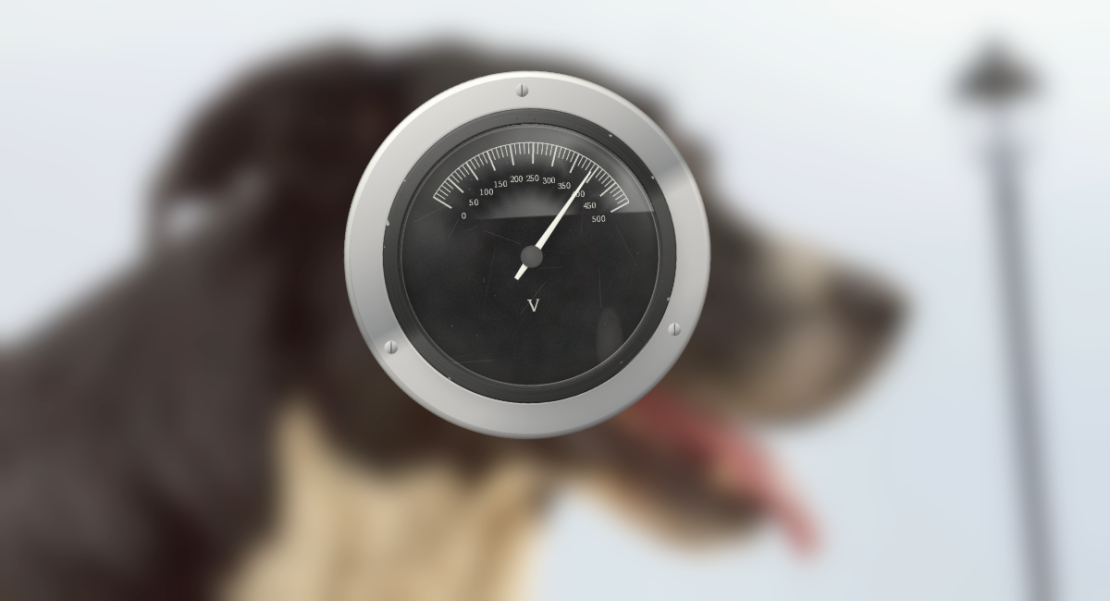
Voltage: 390 V
